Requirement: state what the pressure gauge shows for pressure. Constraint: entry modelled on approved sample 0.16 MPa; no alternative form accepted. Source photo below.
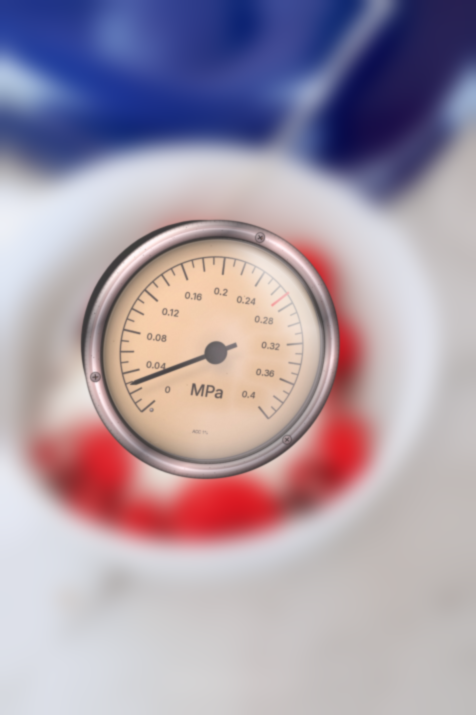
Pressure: 0.03 MPa
